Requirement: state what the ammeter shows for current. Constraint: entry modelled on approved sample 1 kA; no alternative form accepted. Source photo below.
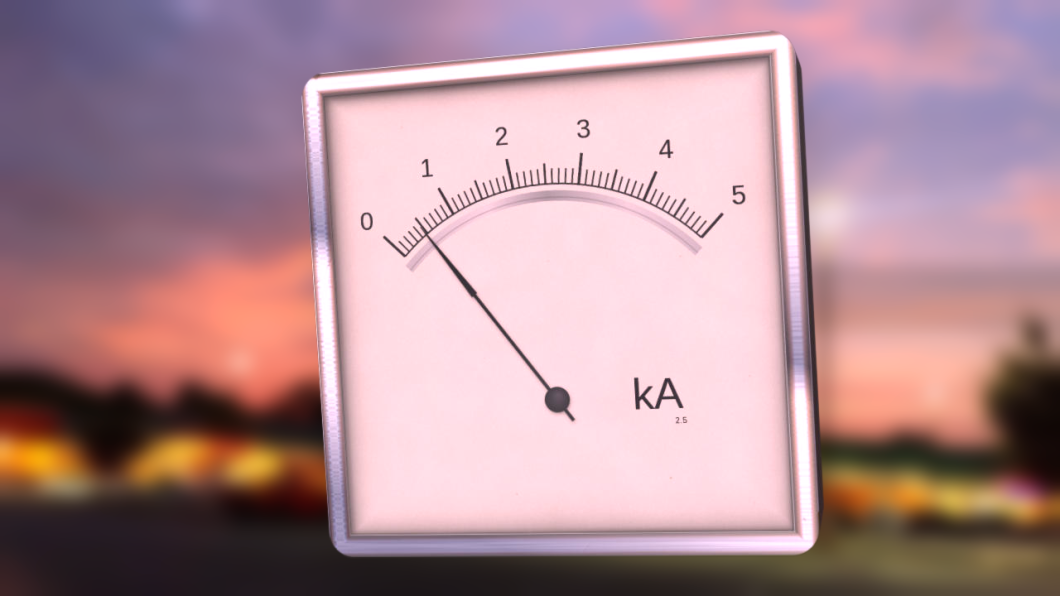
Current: 0.5 kA
